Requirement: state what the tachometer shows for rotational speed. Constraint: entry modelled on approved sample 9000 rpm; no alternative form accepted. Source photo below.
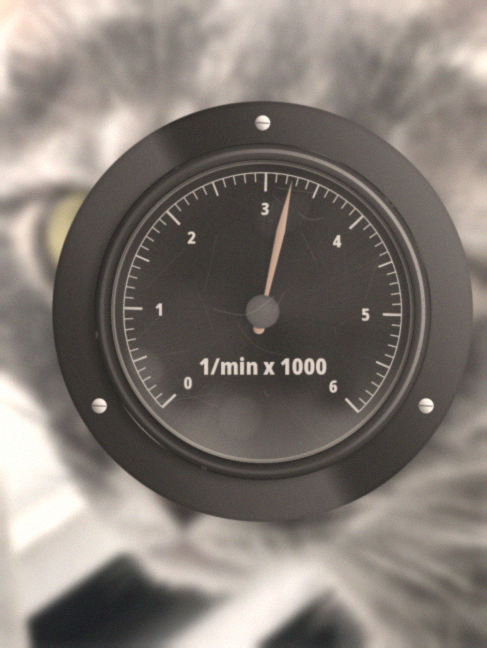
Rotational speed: 3250 rpm
